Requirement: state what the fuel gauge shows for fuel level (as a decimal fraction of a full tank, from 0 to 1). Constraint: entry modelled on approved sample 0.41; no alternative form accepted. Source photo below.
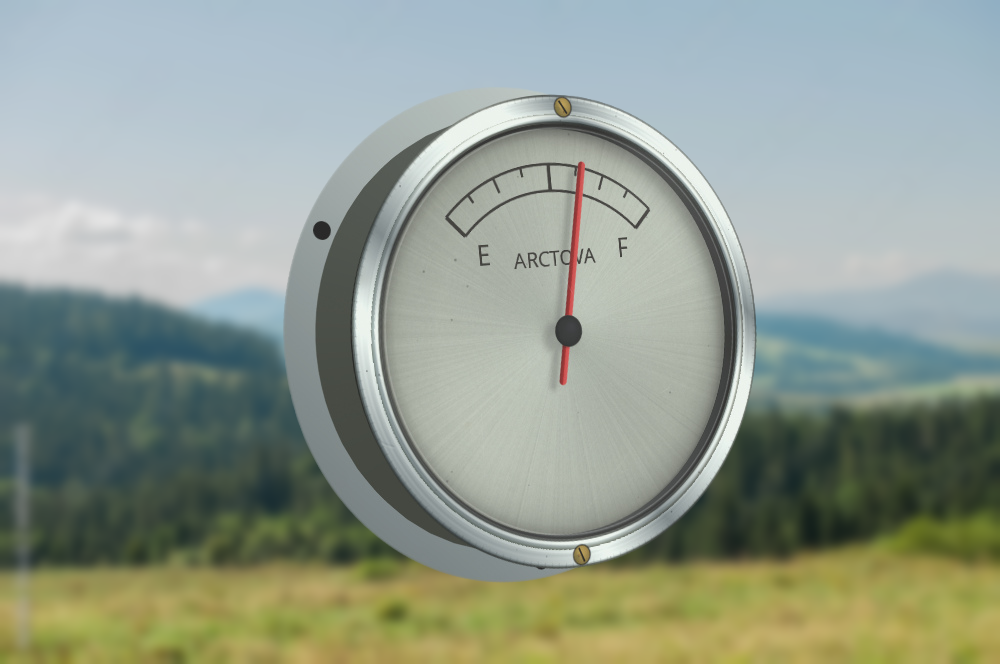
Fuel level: 0.625
